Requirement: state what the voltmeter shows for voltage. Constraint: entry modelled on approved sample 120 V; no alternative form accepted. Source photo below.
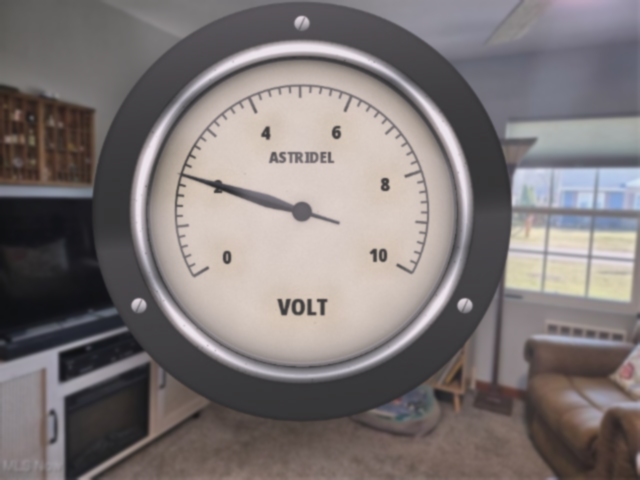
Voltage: 2 V
